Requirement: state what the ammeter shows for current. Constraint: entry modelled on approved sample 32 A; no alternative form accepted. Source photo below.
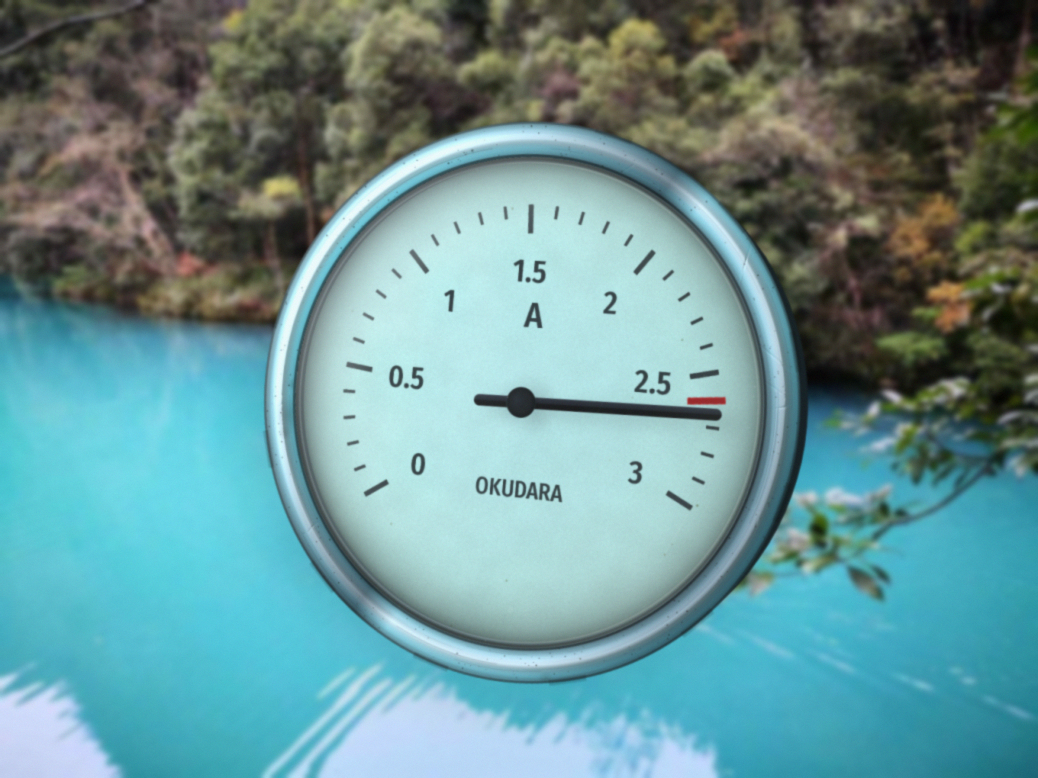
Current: 2.65 A
